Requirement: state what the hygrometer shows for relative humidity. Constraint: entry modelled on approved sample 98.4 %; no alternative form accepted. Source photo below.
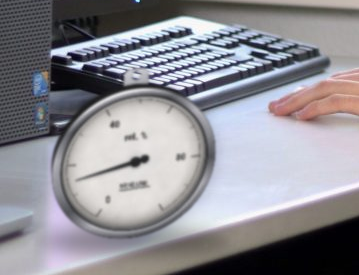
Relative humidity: 15 %
